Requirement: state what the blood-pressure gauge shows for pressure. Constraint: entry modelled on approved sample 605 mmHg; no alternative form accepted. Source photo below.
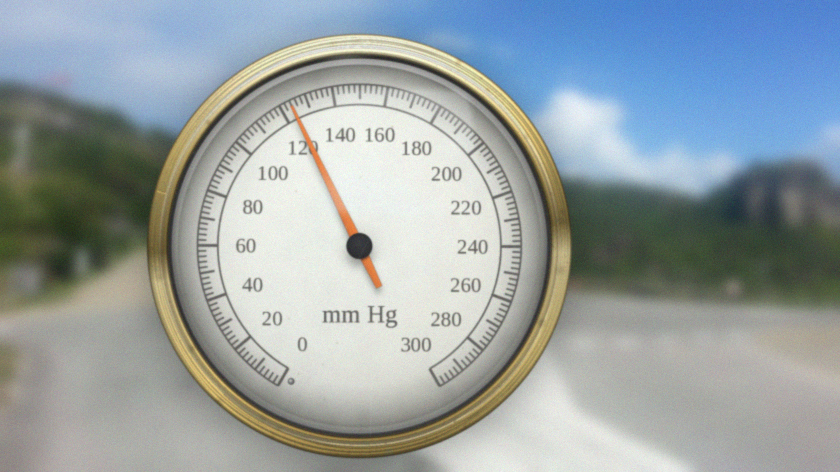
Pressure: 124 mmHg
